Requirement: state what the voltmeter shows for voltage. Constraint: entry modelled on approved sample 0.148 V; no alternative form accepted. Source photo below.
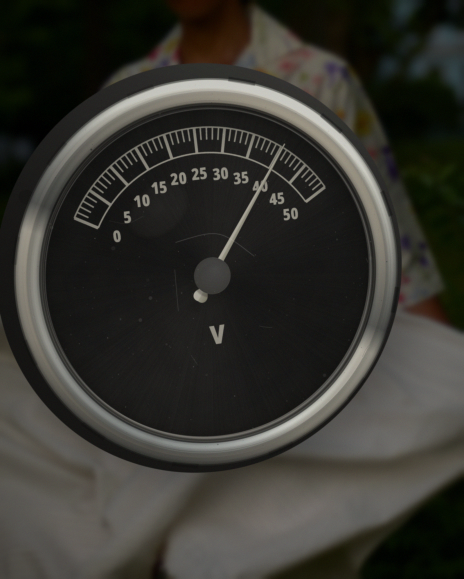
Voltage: 40 V
